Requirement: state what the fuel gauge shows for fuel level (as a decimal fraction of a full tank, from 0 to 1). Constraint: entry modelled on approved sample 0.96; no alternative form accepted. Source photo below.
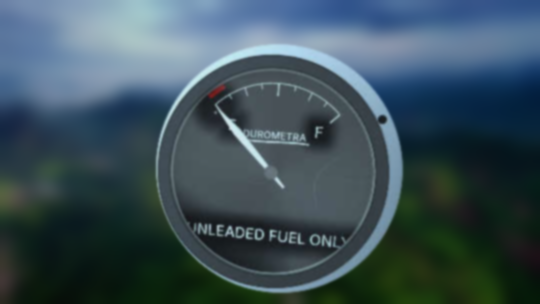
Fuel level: 0
